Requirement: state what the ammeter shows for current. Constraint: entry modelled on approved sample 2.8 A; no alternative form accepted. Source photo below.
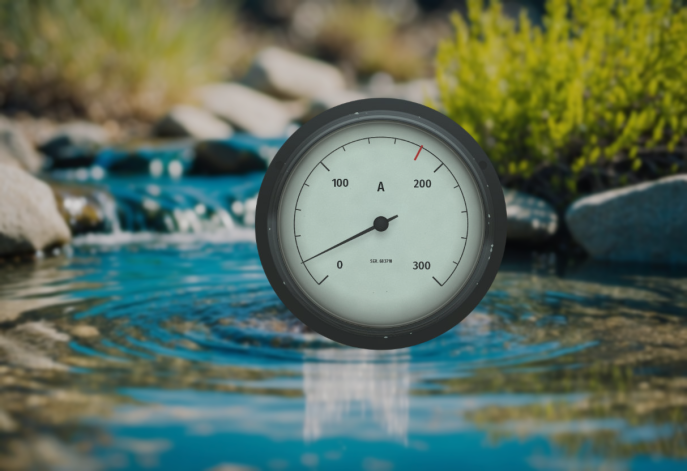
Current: 20 A
